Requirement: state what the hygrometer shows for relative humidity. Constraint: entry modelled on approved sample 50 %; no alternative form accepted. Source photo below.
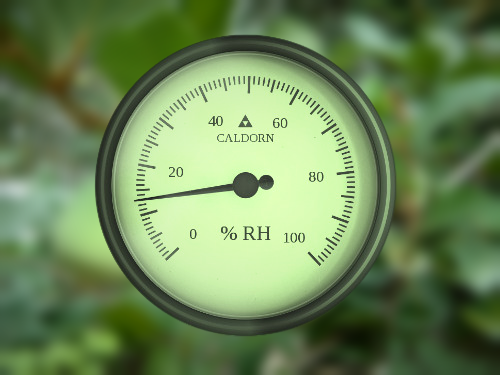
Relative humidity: 13 %
